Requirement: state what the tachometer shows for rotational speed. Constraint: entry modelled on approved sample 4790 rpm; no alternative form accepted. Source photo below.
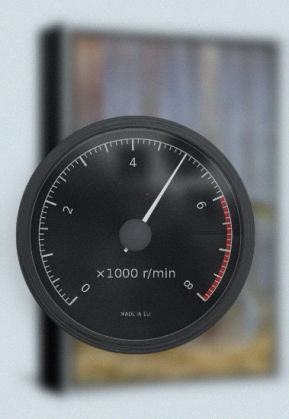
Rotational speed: 5000 rpm
